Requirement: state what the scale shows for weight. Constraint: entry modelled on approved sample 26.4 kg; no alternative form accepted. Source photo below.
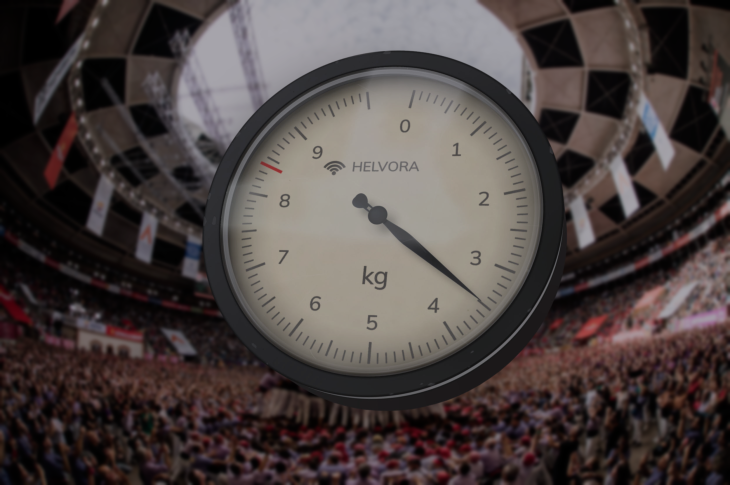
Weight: 3.5 kg
